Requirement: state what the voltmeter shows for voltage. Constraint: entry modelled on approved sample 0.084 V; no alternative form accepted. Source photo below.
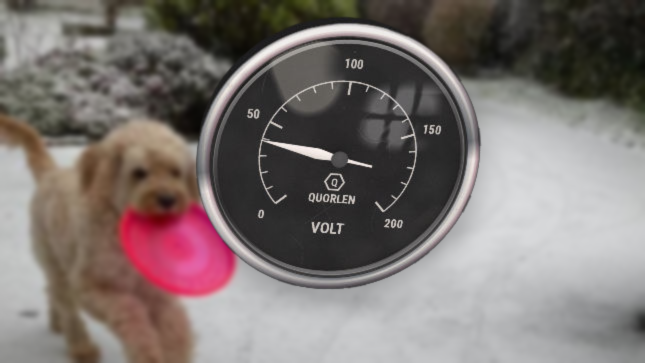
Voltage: 40 V
